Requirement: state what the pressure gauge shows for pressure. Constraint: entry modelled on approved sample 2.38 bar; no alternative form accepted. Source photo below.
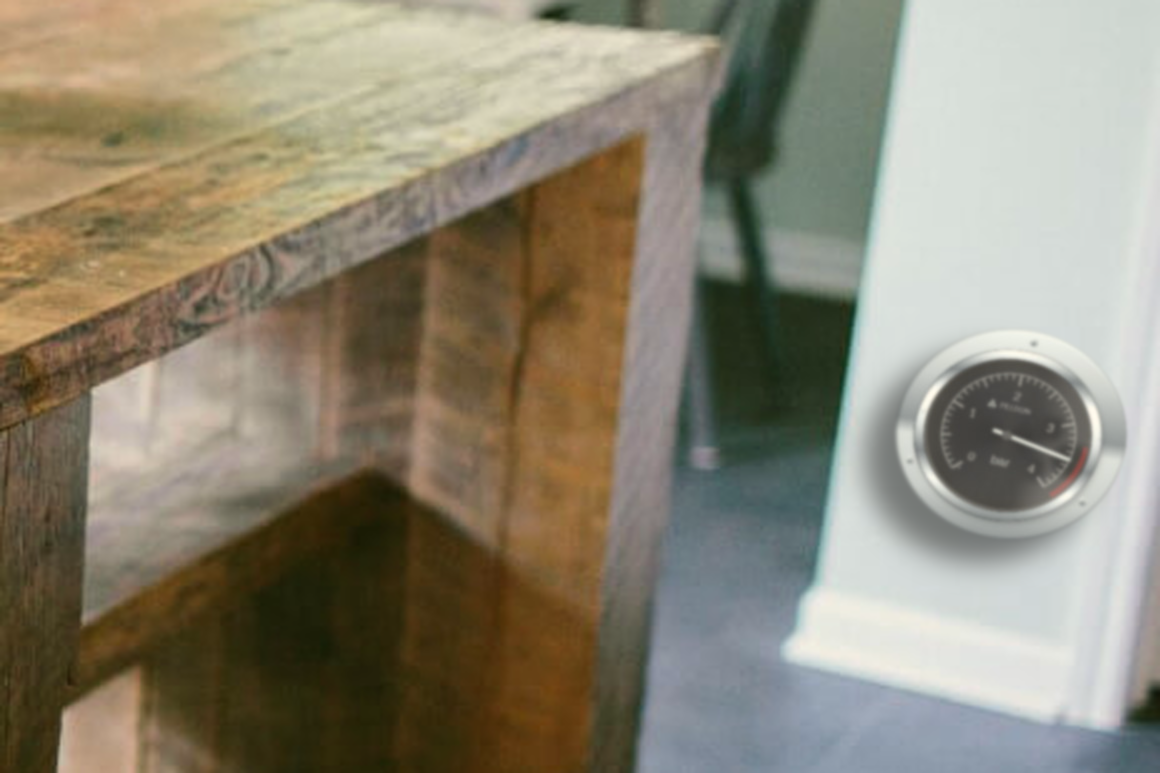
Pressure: 3.5 bar
